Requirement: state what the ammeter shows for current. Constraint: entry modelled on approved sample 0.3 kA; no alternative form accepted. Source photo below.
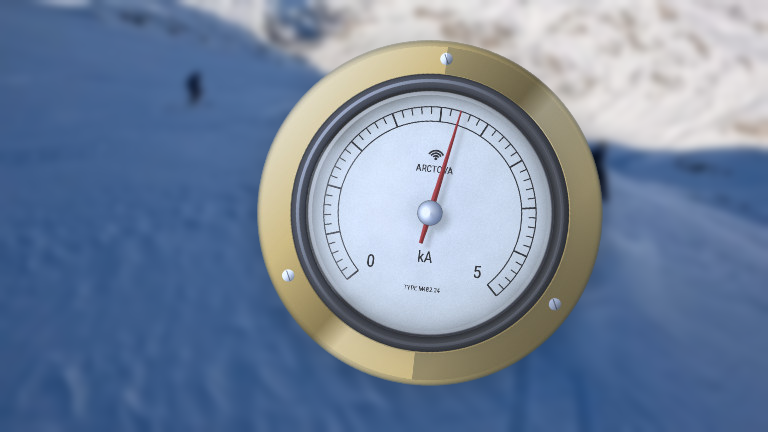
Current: 2.7 kA
